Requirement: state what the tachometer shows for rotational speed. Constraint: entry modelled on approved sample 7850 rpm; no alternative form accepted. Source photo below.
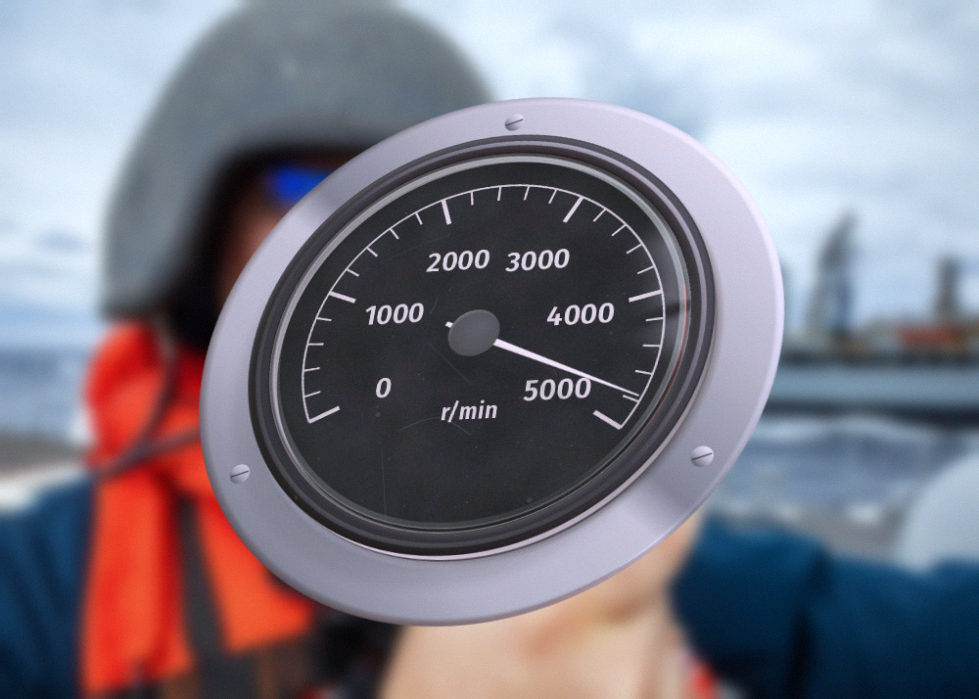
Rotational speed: 4800 rpm
